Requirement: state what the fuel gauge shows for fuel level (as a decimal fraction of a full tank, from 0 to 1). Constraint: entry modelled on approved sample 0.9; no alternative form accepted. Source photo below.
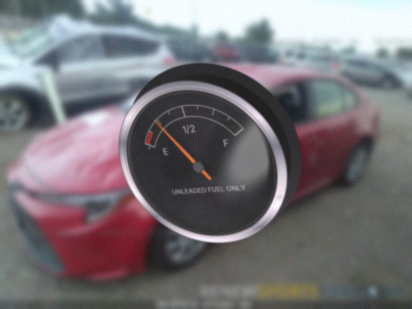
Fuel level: 0.25
